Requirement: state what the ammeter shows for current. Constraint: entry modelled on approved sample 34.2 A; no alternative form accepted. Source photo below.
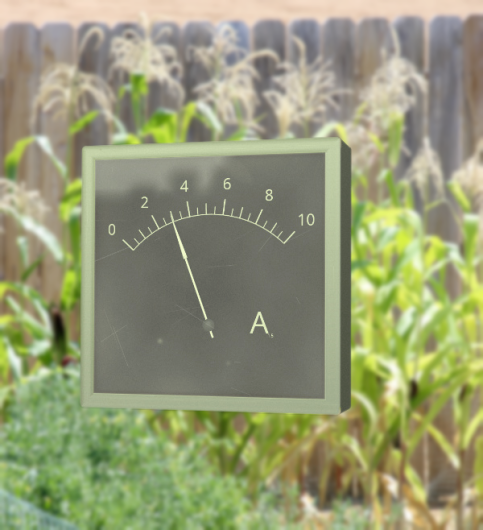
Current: 3 A
